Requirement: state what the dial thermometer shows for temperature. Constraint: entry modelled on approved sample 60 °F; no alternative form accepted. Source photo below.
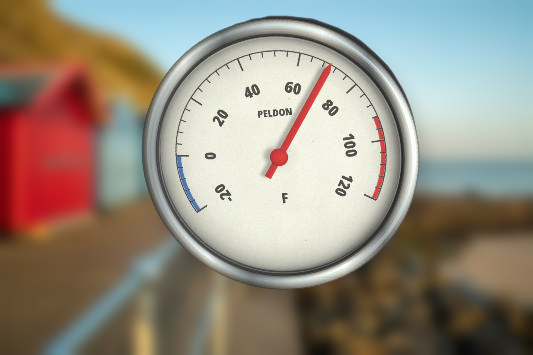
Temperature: 70 °F
